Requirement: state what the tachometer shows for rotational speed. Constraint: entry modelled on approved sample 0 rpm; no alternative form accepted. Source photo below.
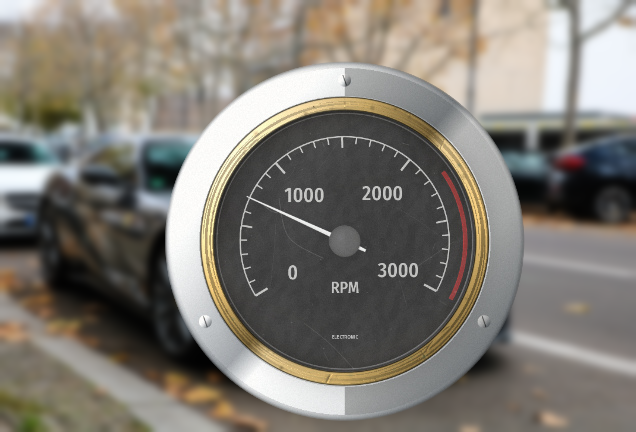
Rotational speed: 700 rpm
